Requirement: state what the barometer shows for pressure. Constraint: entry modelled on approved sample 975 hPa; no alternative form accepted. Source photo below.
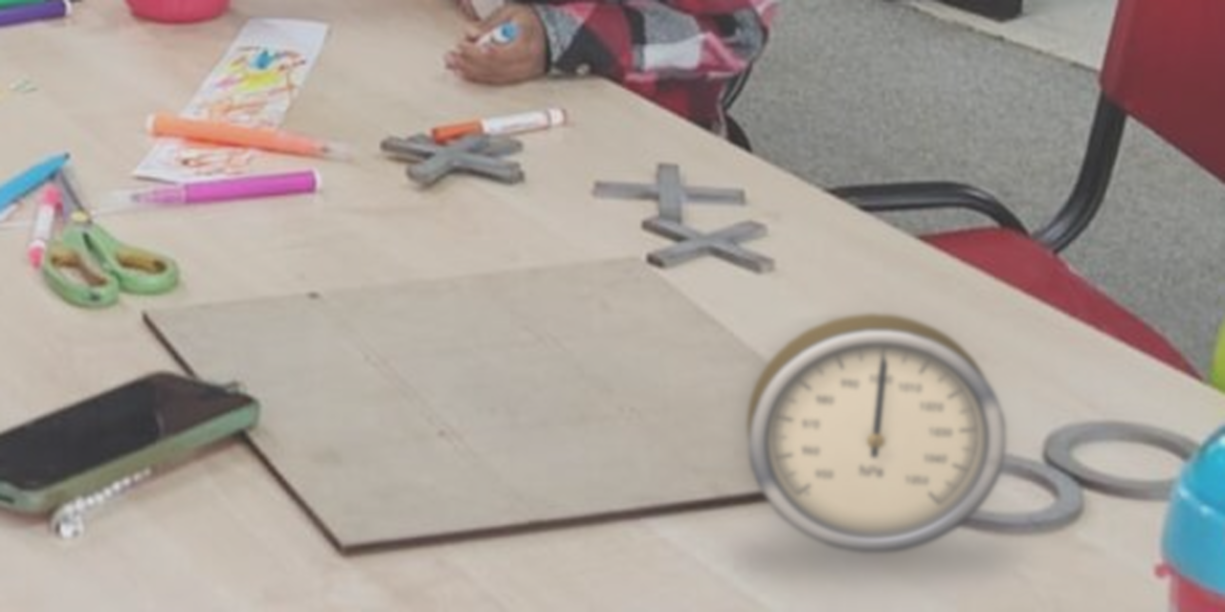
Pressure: 1000 hPa
